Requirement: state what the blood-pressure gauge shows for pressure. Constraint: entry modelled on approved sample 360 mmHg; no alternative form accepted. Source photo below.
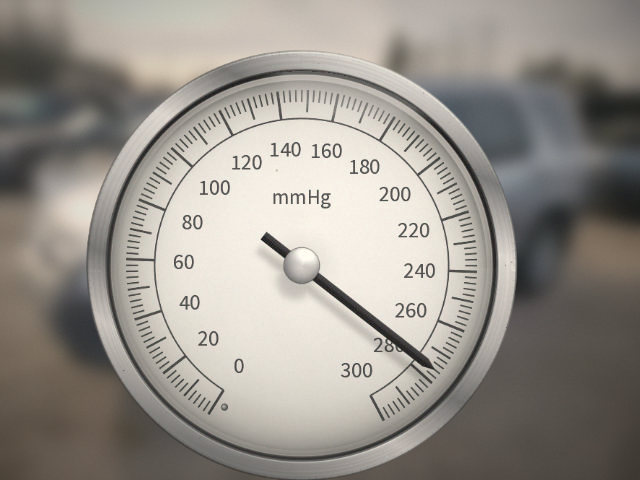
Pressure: 276 mmHg
